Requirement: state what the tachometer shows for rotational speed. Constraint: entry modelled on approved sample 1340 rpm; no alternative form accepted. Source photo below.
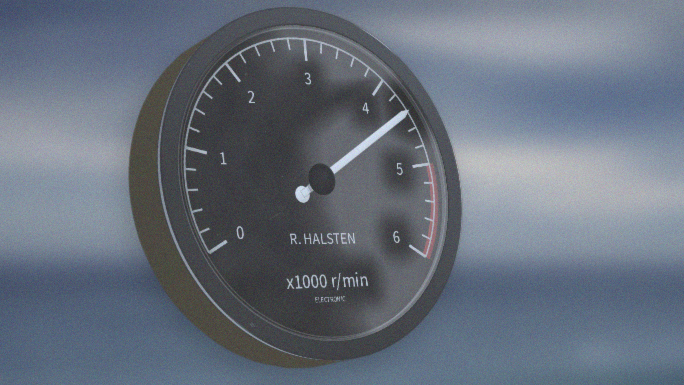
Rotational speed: 4400 rpm
